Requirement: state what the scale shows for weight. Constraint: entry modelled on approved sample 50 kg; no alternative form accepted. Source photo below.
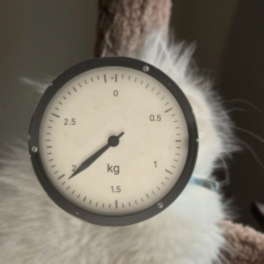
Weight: 1.95 kg
